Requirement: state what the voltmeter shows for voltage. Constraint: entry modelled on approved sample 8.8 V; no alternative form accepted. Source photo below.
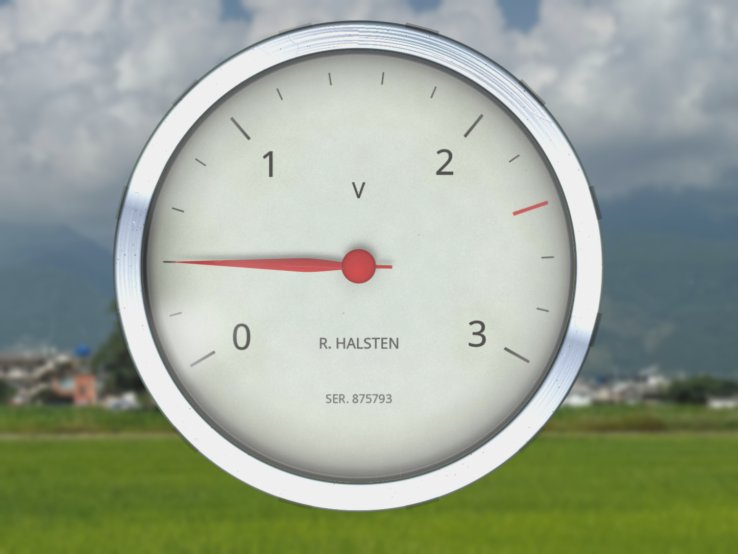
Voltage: 0.4 V
